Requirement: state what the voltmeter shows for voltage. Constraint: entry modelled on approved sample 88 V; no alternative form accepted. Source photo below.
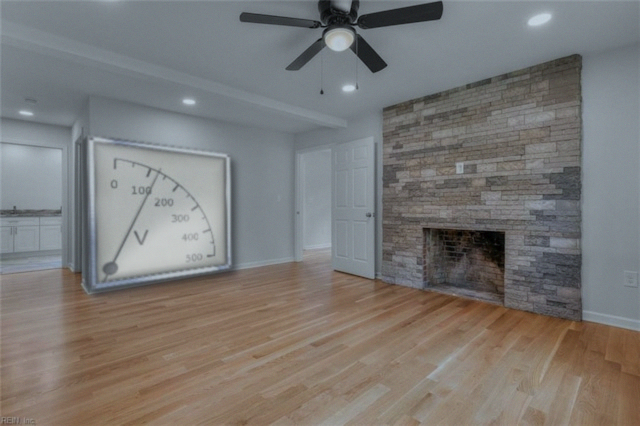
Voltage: 125 V
